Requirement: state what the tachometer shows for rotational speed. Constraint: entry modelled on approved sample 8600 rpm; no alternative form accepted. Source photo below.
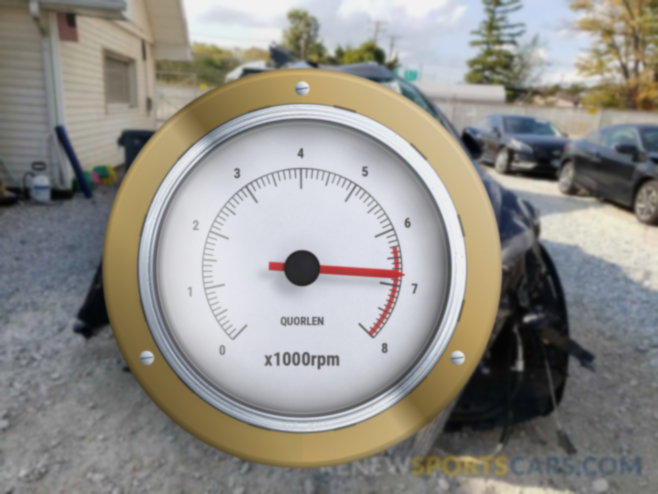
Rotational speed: 6800 rpm
